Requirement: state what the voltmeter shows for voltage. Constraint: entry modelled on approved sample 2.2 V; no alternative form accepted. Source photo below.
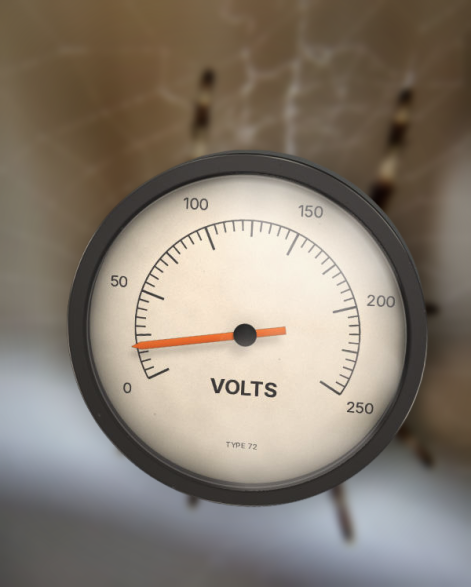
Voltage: 20 V
